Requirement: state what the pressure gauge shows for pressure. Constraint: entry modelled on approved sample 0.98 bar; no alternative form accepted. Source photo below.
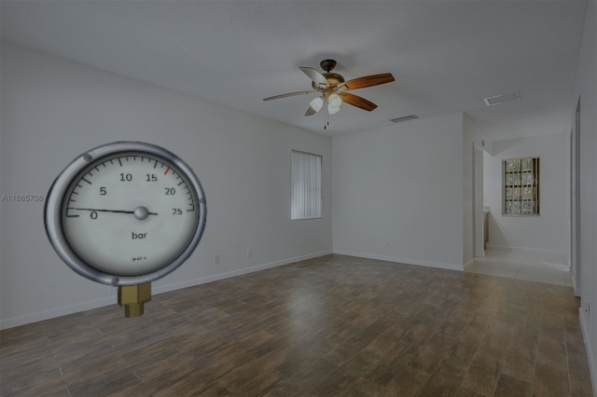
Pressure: 1 bar
